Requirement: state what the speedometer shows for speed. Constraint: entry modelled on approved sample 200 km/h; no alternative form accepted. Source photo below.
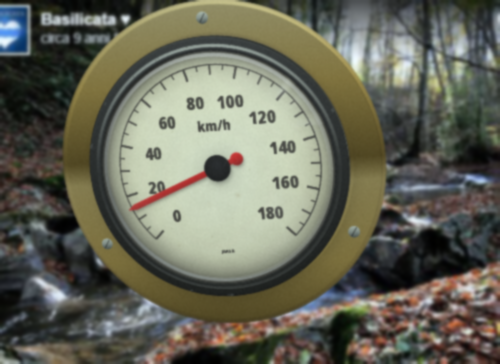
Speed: 15 km/h
